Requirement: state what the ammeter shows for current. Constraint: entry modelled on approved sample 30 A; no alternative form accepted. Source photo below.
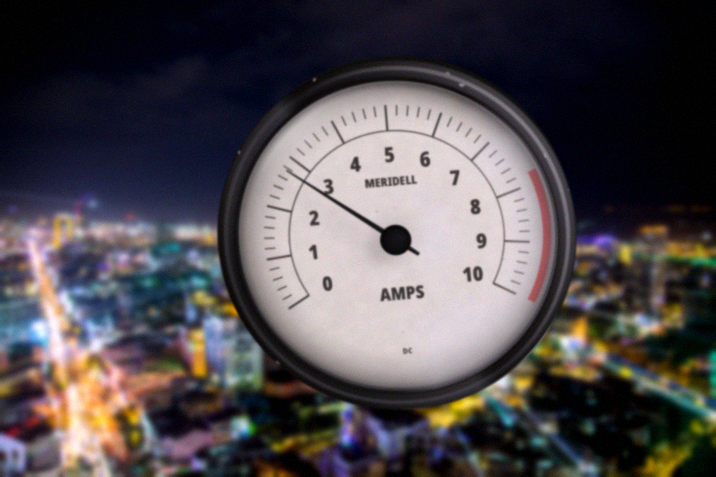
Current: 2.8 A
